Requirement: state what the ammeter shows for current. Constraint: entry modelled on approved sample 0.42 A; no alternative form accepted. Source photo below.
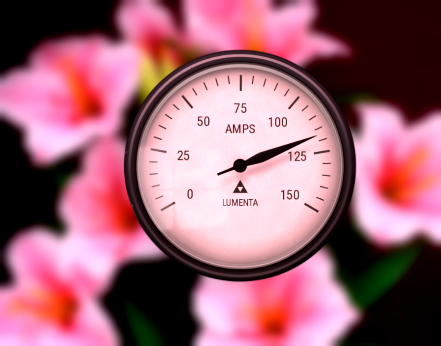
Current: 117.5 A
